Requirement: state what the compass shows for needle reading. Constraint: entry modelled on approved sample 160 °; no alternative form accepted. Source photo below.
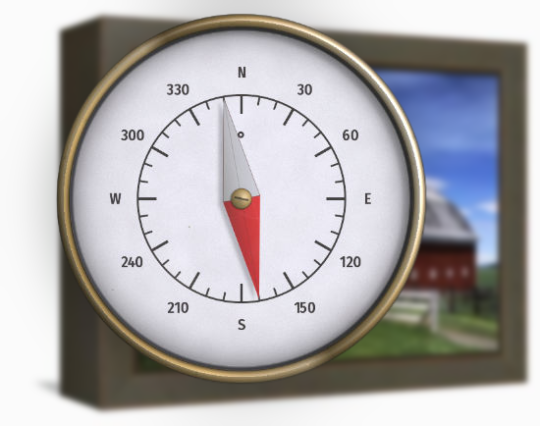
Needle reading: 170 °
